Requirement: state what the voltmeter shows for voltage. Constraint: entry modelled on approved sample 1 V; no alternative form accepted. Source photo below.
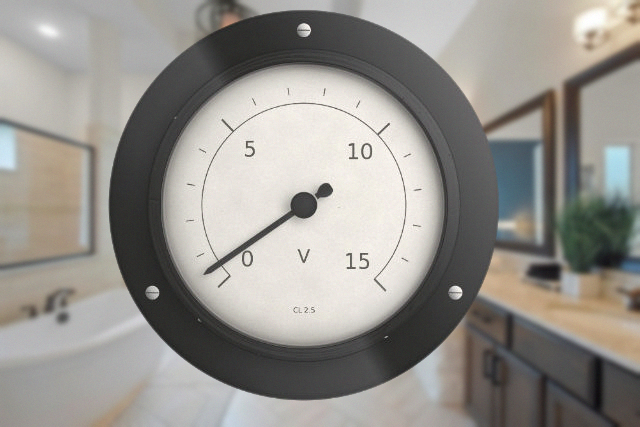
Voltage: 0.5 V
